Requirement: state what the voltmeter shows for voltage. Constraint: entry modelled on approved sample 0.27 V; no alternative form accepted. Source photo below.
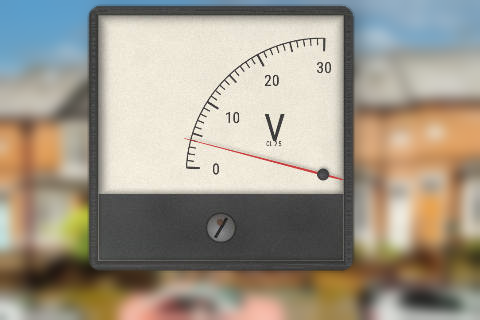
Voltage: 4 V
